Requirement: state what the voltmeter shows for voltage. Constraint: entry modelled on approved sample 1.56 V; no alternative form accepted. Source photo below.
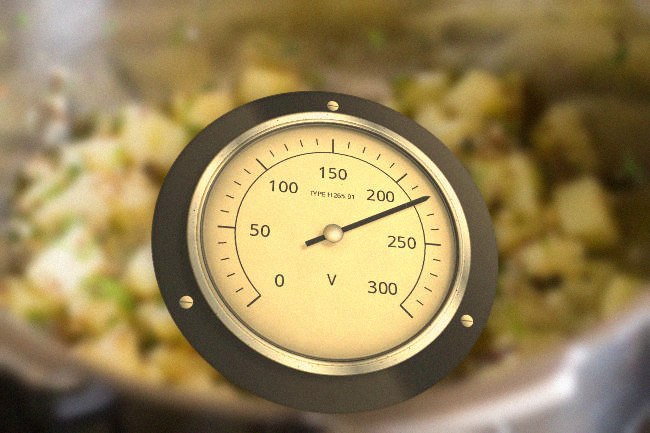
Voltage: 220 V
